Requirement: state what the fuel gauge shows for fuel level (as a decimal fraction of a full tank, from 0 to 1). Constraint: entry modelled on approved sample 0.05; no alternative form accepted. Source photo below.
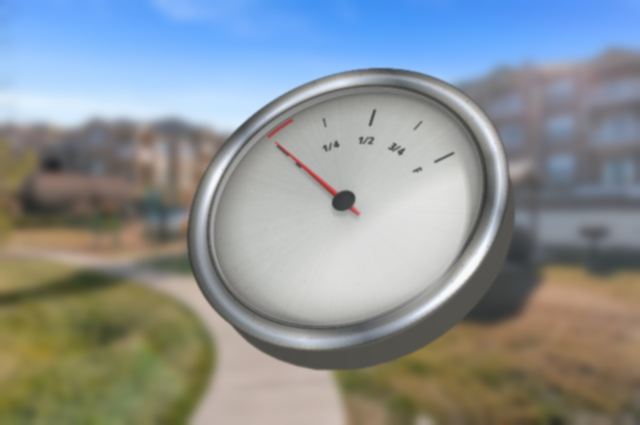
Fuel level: 0
